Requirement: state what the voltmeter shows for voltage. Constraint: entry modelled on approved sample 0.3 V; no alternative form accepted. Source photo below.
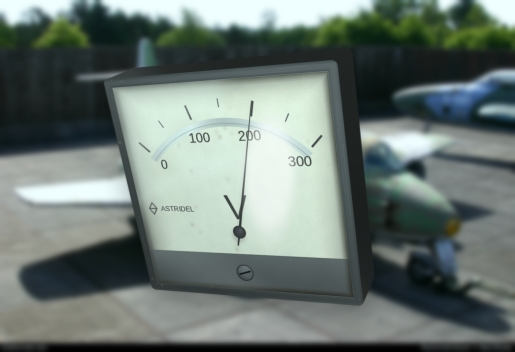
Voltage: 200 V
